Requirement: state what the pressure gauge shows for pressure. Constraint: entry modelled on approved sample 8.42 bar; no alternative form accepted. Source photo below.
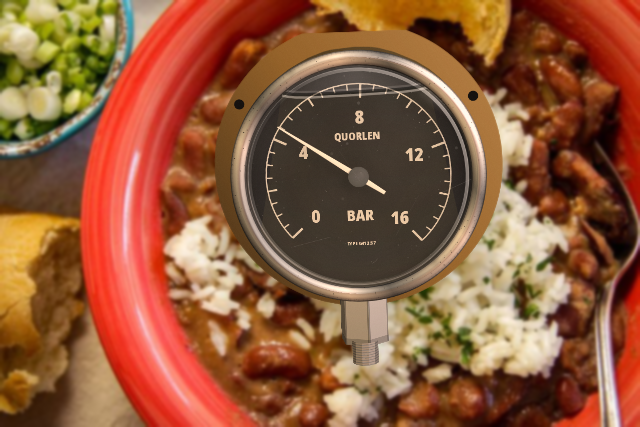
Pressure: 4.5 bar
